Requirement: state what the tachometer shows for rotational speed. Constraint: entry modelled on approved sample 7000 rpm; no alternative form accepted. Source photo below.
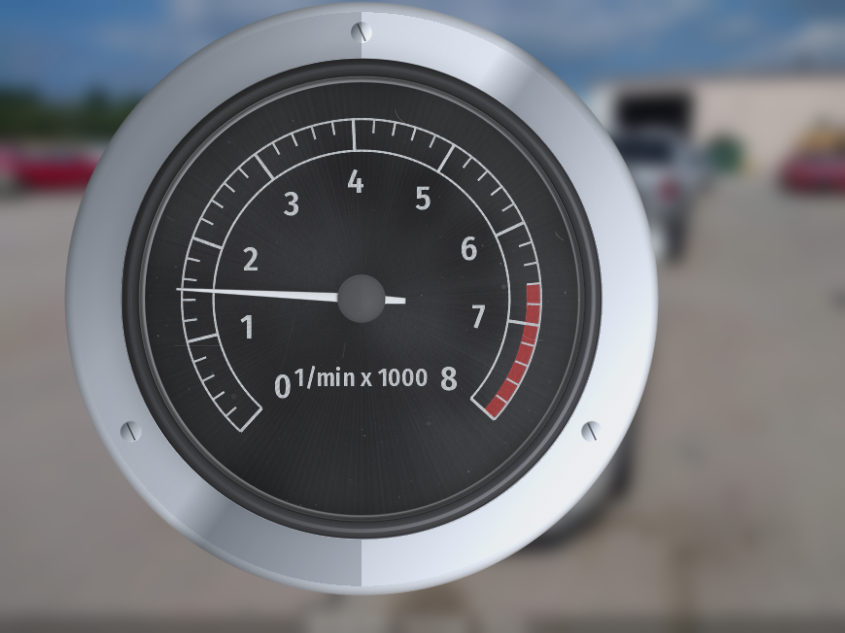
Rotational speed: 1500 rpm
